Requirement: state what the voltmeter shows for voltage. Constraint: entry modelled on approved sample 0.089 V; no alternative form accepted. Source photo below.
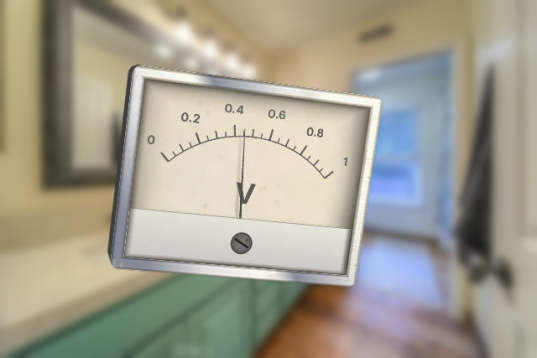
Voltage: 0.45 V
